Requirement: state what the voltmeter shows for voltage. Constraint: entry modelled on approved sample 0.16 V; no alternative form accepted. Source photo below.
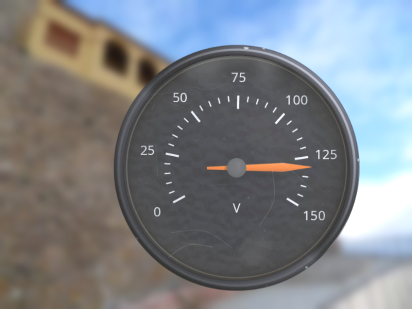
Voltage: 130 V
